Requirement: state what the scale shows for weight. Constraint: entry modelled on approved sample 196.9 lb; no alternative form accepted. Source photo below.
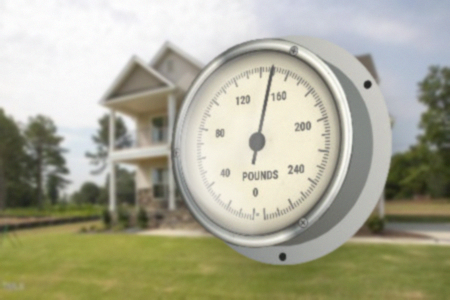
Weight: 150 lb
